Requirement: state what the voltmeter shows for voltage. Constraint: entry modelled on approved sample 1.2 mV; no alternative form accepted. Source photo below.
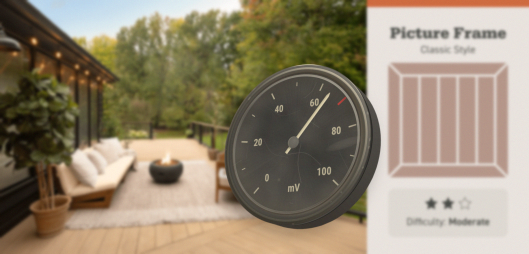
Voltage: 65 mV
